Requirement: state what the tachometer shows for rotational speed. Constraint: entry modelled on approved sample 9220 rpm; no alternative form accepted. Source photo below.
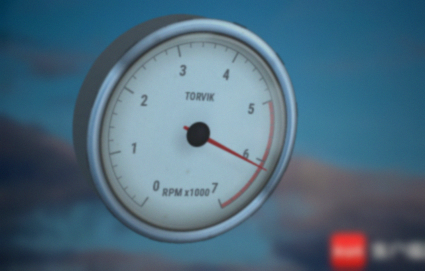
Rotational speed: 6100 rpm
